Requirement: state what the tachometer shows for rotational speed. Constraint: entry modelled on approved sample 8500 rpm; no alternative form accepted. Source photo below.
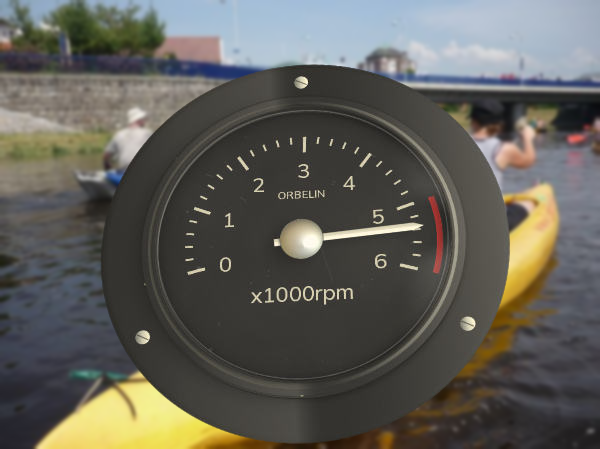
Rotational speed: 5400 rpm
